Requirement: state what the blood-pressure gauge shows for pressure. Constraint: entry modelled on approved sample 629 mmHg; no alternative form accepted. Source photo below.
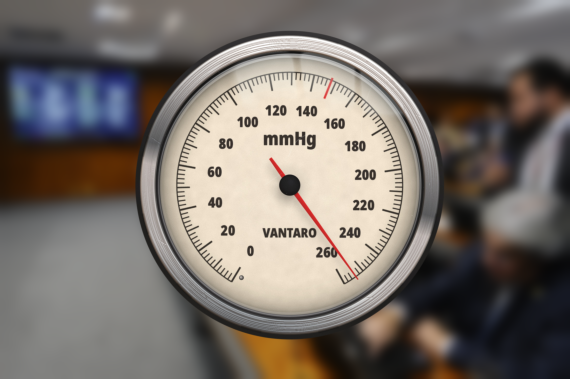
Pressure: 254 mmHg
